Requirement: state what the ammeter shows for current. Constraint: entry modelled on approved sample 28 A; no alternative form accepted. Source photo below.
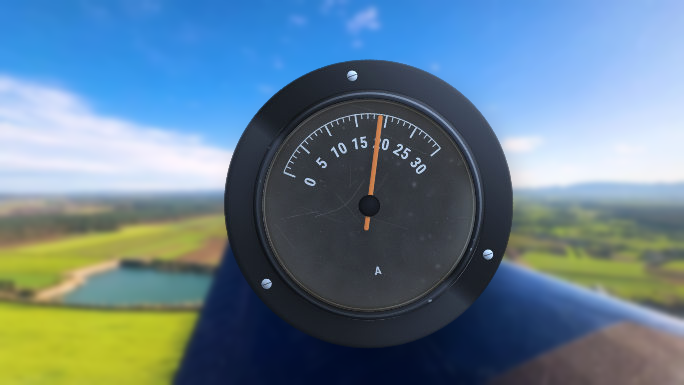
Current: 19 A
